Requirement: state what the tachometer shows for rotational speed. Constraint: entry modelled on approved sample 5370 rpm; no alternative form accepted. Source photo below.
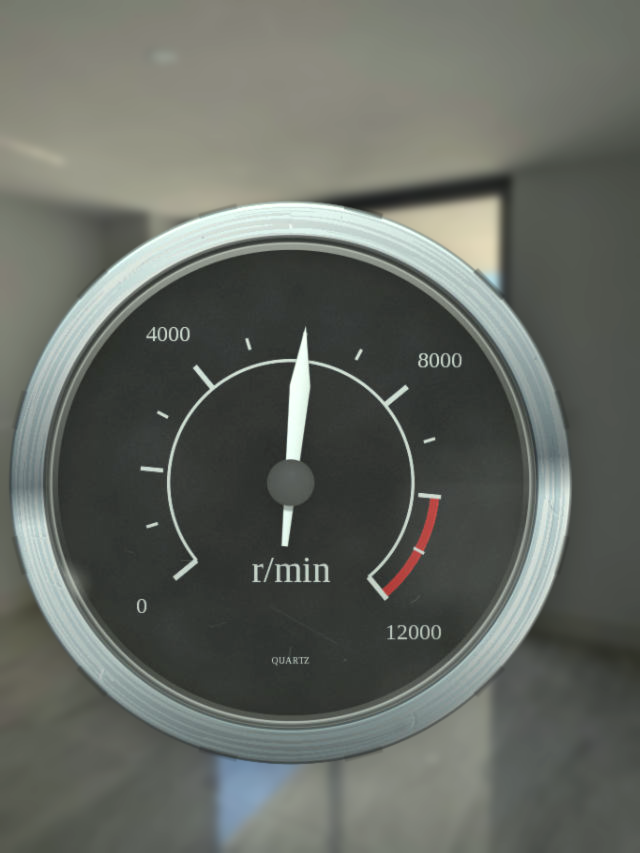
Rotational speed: 6000 rpm
